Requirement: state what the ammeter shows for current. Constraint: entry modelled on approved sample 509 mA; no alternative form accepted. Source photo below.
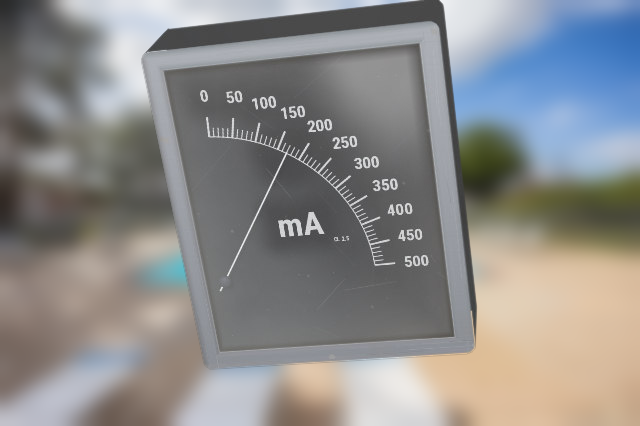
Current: 170 mA
